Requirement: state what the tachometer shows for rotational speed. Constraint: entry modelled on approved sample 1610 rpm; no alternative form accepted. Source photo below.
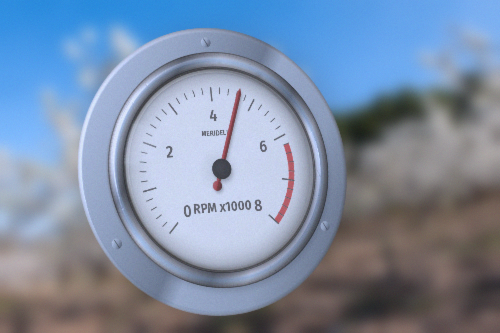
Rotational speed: 4600 rpm
